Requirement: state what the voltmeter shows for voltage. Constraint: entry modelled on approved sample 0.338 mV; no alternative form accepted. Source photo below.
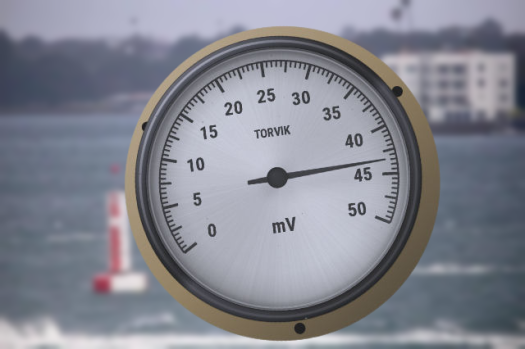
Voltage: 43.5 mV
